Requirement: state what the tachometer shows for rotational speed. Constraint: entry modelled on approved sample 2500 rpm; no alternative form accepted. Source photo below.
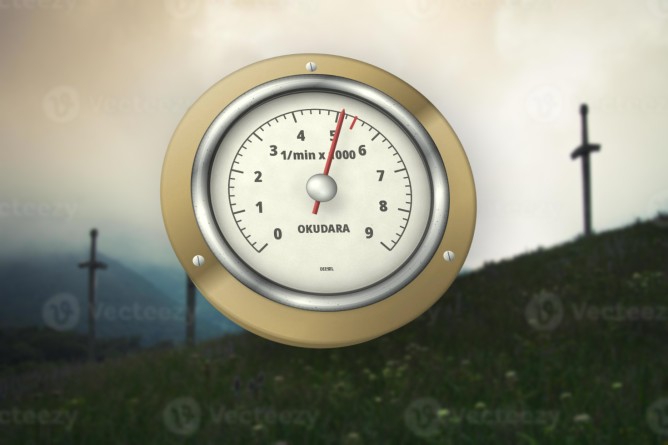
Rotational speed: 5100 rpm
